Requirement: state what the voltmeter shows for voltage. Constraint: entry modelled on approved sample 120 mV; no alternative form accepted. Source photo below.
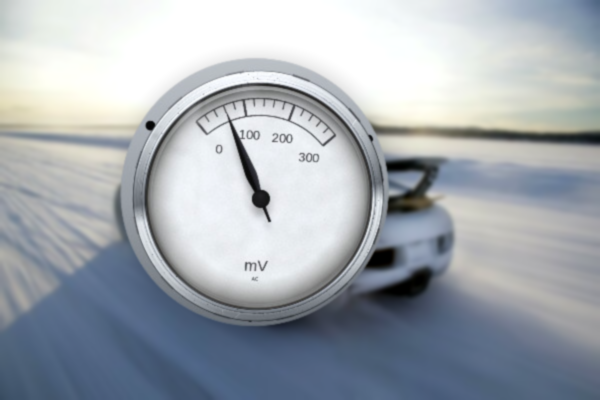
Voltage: 60 mV
